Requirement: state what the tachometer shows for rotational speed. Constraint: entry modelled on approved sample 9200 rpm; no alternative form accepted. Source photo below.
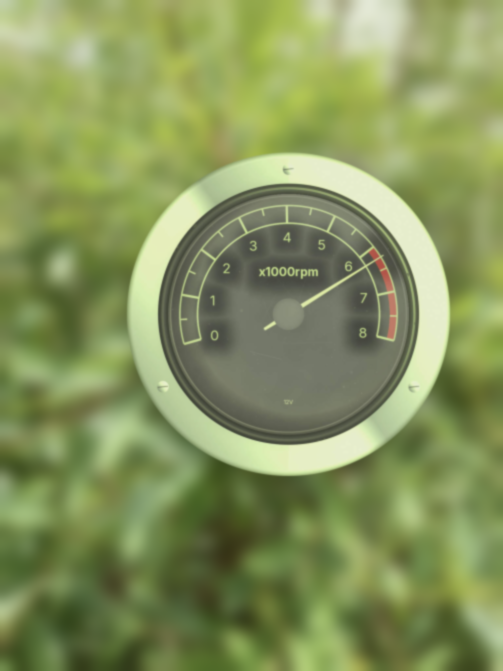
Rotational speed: 6250 rpm
